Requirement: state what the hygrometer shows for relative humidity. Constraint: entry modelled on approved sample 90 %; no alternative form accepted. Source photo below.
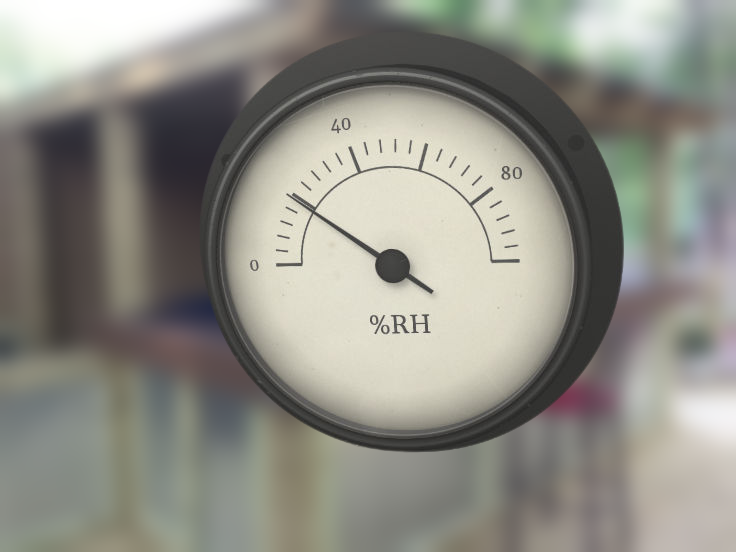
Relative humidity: 20 %
